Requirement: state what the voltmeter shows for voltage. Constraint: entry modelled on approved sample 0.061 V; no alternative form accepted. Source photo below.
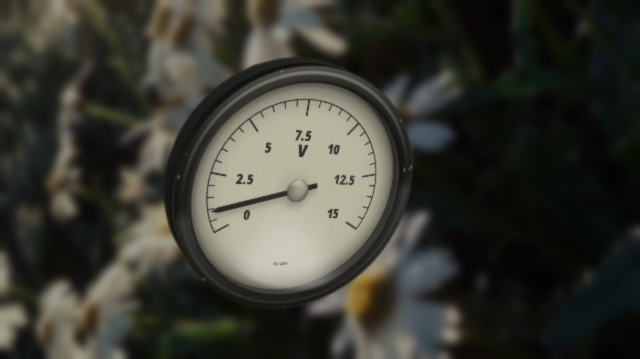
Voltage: 1 V
